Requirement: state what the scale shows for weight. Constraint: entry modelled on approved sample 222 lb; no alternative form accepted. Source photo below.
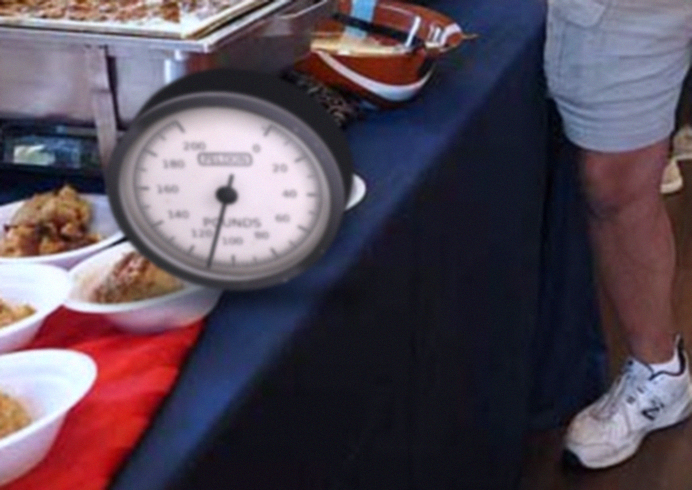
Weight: 110 lb
